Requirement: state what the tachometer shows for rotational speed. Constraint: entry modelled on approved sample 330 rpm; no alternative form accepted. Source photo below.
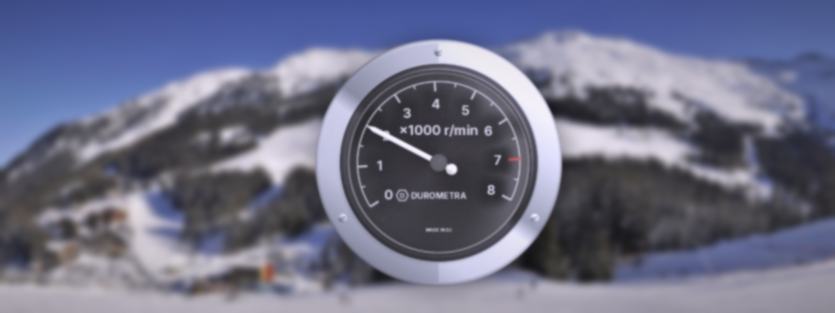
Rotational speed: 2000 rpm
